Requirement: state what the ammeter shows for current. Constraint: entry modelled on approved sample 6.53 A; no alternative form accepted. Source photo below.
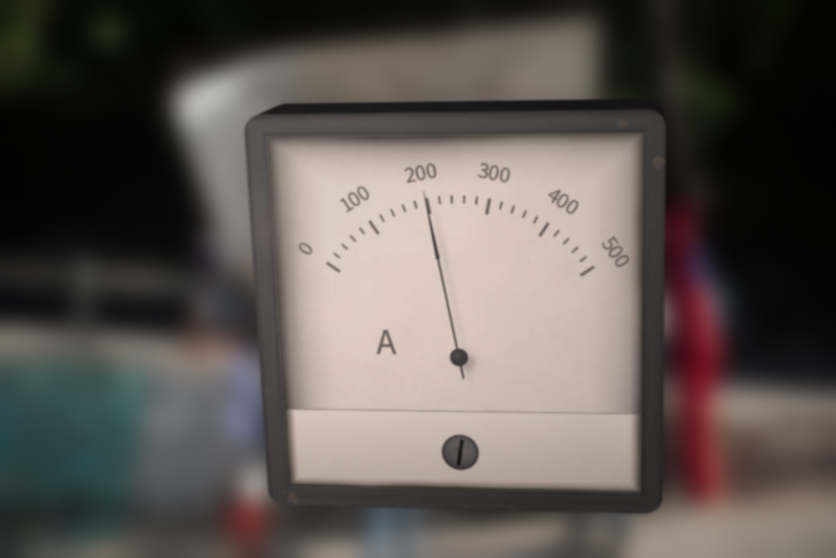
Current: 200 A
